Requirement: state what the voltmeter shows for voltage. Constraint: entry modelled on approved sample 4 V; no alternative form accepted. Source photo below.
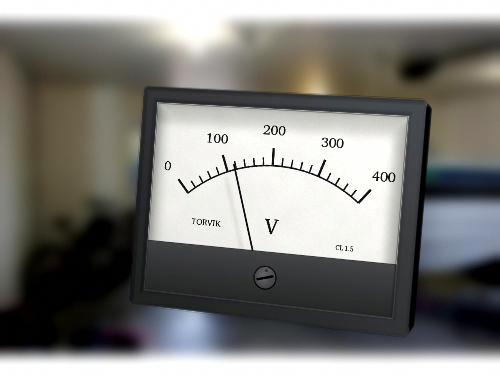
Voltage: 120 V
